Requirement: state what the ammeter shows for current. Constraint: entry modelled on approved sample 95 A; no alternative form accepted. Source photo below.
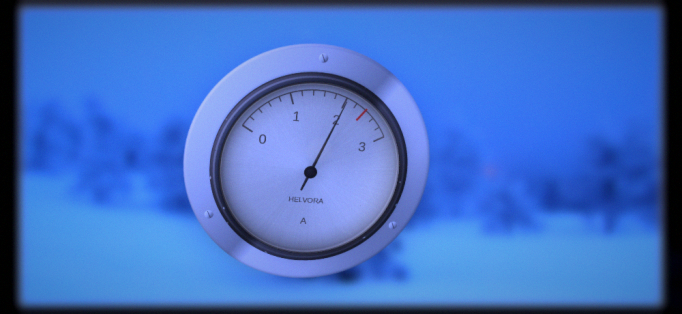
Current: 2 A
